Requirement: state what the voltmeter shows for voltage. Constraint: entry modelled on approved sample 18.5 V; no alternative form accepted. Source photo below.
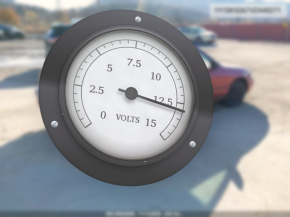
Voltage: 13 V
